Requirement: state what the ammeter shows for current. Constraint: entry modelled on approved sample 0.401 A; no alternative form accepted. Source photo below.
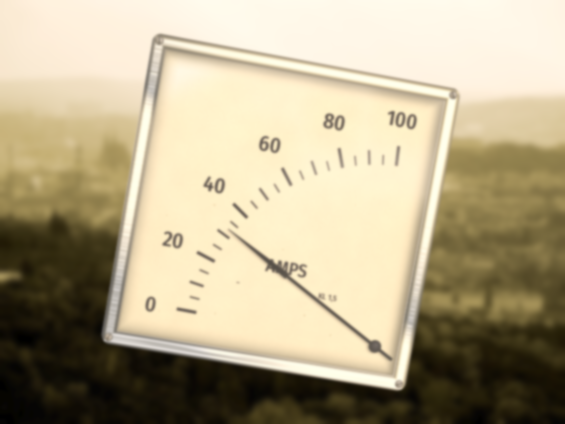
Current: 32.5 A
